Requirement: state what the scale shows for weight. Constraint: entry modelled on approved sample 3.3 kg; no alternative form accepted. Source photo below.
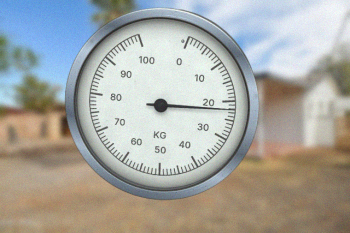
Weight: 22 kg
